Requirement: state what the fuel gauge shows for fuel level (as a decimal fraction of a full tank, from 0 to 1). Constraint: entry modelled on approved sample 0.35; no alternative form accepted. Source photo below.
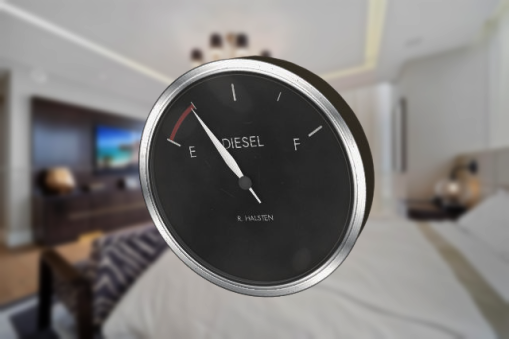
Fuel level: 0.25
